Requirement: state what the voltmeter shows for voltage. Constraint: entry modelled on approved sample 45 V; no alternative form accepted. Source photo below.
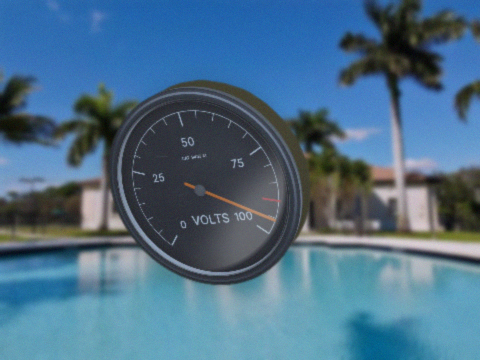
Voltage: 95 V
